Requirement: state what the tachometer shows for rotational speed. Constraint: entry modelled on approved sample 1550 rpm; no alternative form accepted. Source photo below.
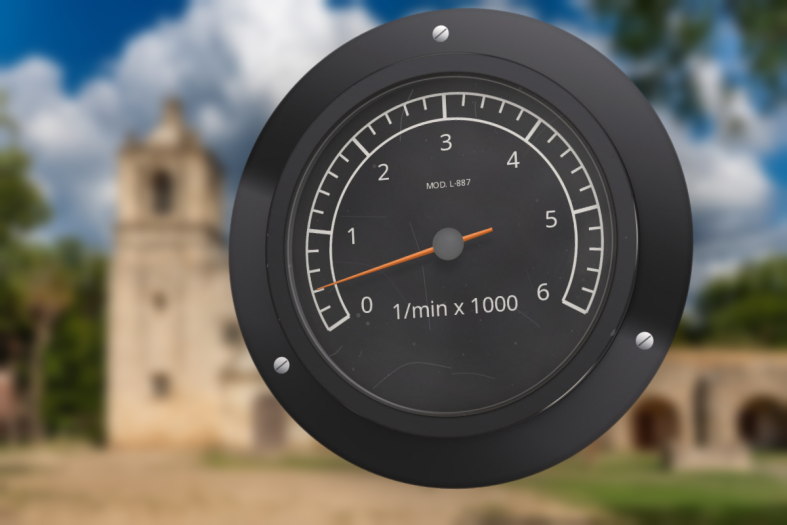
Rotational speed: 400 rpm
